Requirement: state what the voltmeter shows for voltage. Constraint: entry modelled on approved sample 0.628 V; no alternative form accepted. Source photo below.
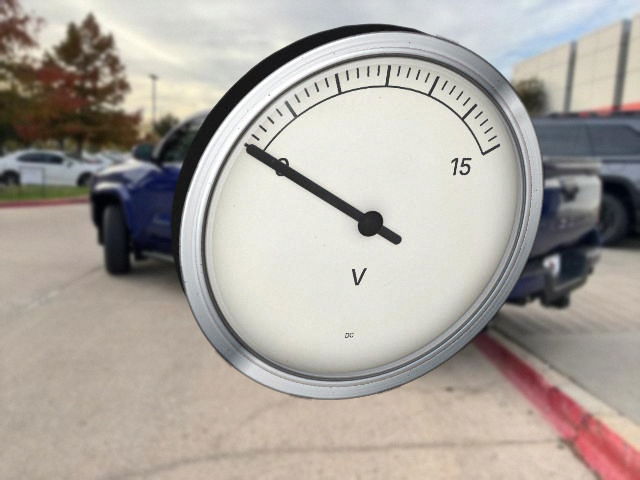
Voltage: 0 V
